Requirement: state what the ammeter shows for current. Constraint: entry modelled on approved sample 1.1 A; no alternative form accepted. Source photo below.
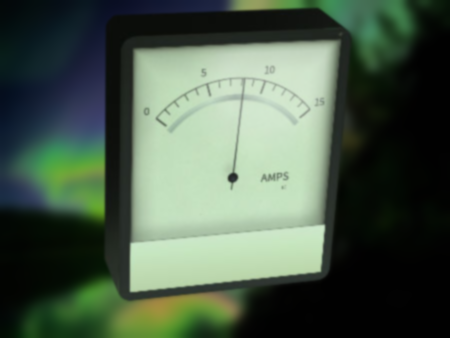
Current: 8 A
